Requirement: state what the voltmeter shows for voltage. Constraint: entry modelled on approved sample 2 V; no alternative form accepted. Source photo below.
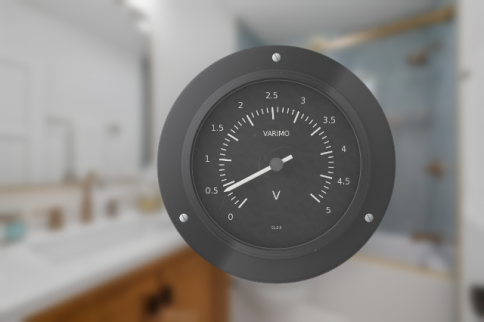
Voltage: 0.4 V
